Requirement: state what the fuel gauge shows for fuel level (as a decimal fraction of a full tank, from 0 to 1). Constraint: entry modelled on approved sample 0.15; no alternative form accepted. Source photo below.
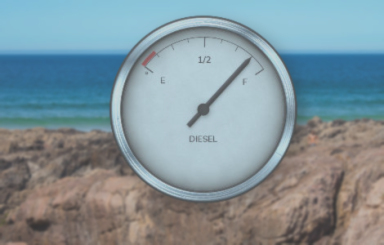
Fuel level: 0.875
